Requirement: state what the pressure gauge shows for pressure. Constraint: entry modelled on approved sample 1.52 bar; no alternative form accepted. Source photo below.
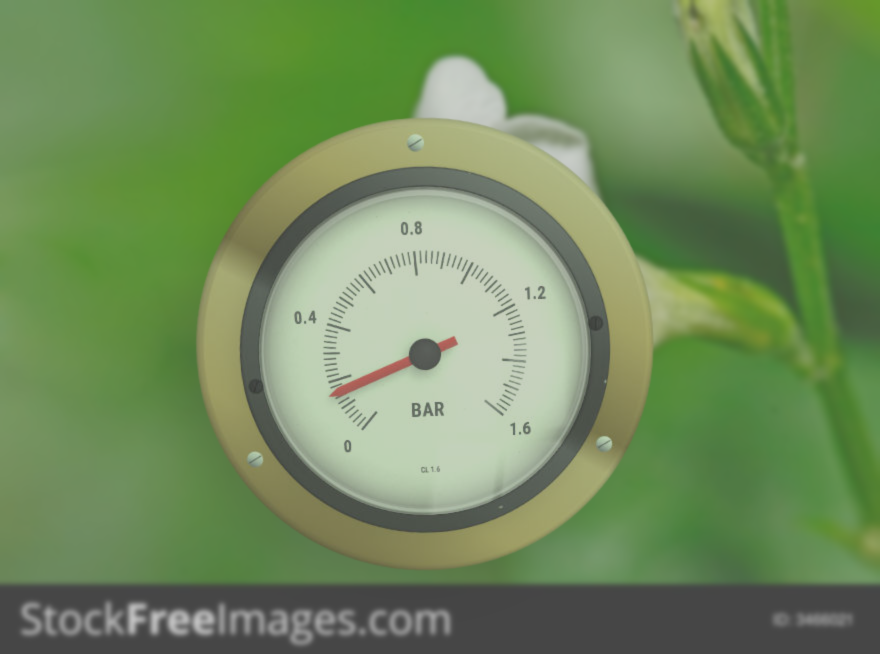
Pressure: 0.16 bar
